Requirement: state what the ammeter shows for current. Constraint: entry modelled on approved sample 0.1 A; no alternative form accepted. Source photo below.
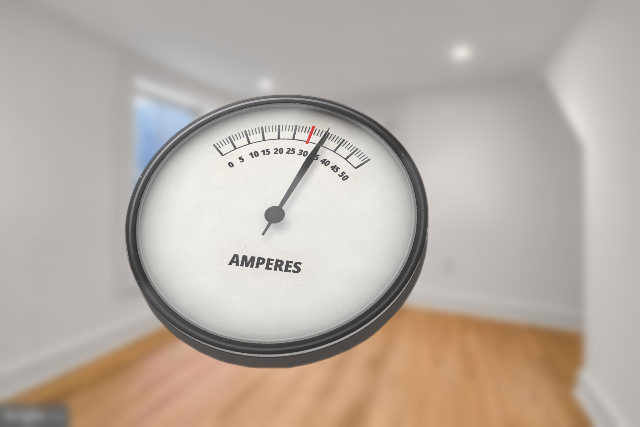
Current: 35 A
